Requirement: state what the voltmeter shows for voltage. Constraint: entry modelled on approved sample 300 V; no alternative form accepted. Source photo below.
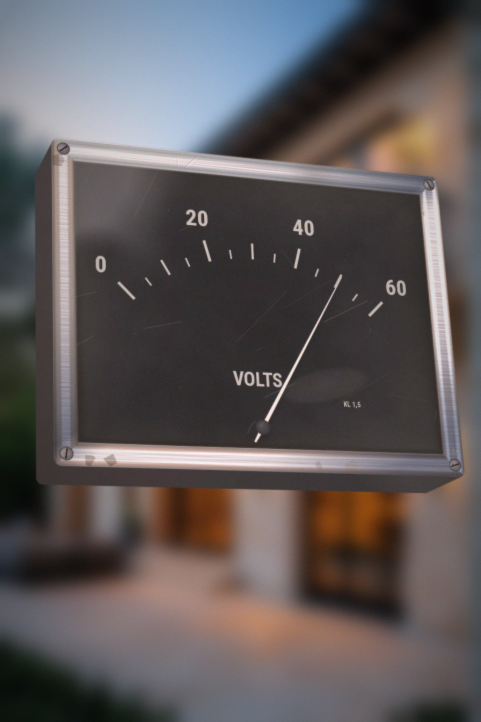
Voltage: 50 V
